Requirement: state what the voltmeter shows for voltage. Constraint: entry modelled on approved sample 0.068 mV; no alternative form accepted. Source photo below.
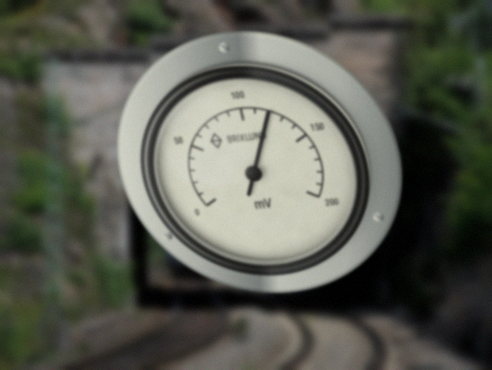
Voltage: 120 mV
